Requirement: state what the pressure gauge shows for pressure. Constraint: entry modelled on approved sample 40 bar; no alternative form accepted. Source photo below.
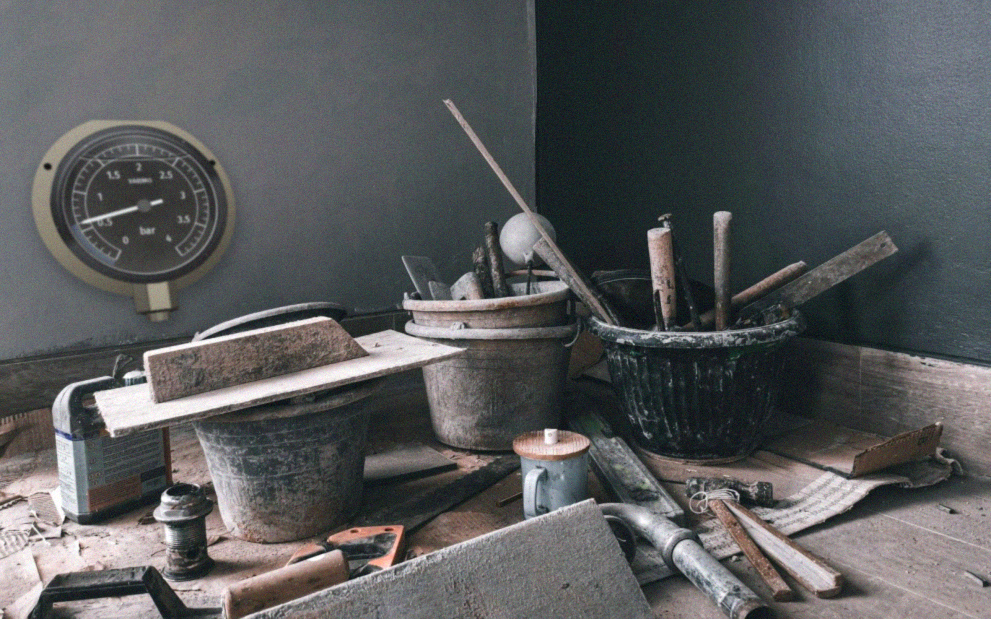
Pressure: 0.6 bar
